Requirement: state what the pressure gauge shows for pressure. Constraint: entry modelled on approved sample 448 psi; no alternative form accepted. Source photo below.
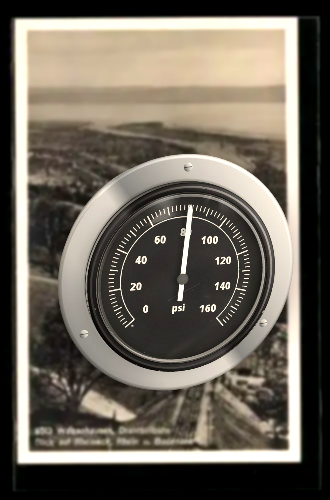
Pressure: 80 psi
